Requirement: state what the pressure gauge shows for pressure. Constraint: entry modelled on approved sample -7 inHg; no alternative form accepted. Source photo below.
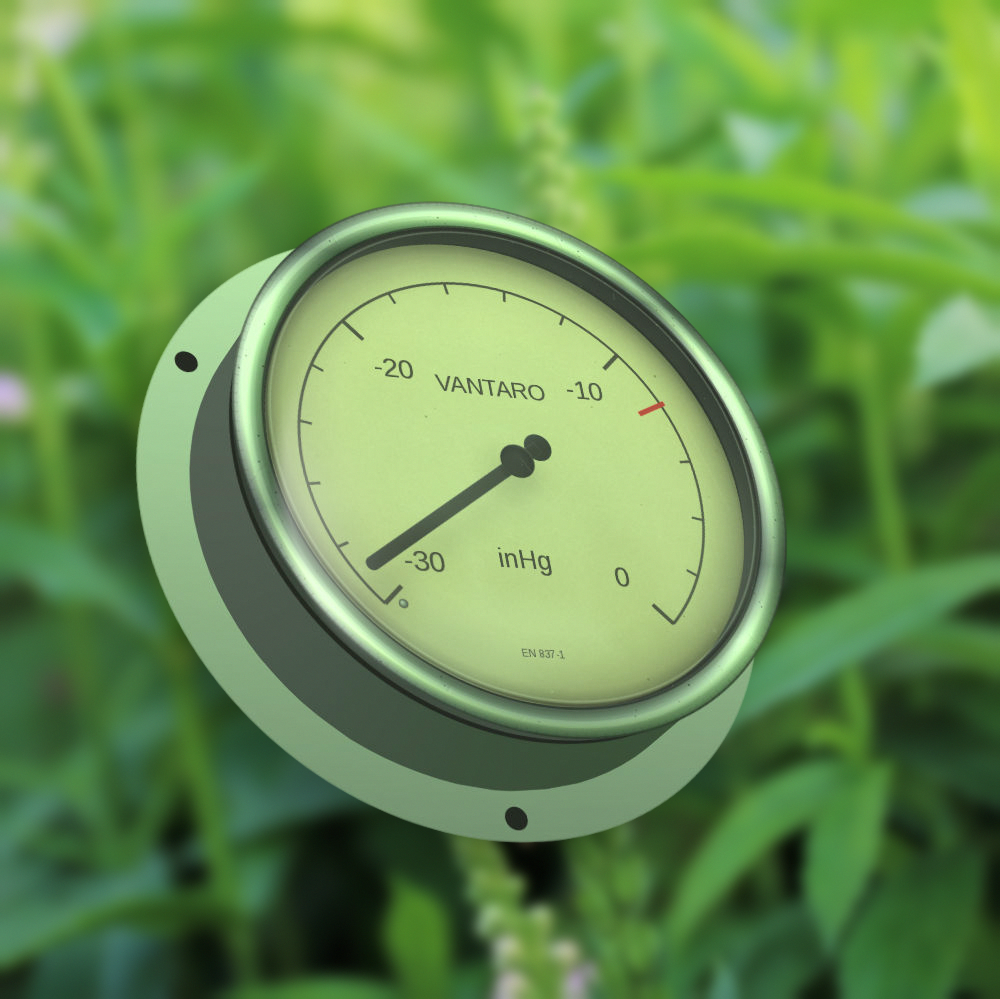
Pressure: -29 inHg
